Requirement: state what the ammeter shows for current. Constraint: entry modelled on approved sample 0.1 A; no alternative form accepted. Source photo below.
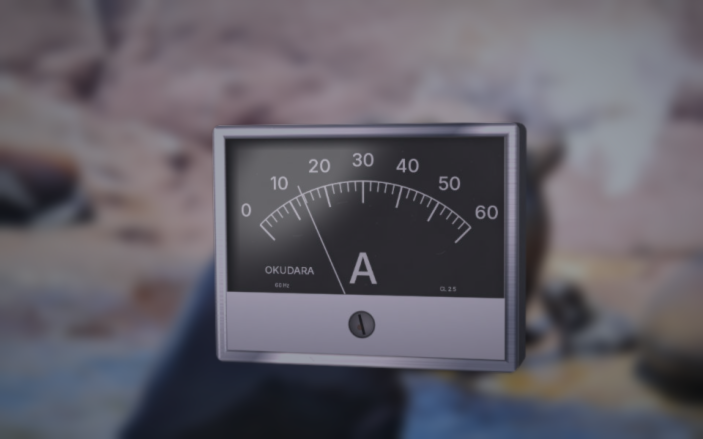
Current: 14 A
